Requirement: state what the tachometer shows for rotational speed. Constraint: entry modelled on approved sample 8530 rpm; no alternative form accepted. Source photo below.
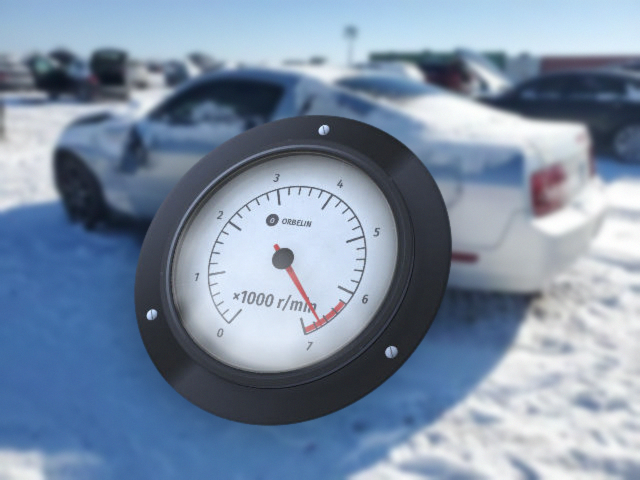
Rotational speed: 6700 rpm
